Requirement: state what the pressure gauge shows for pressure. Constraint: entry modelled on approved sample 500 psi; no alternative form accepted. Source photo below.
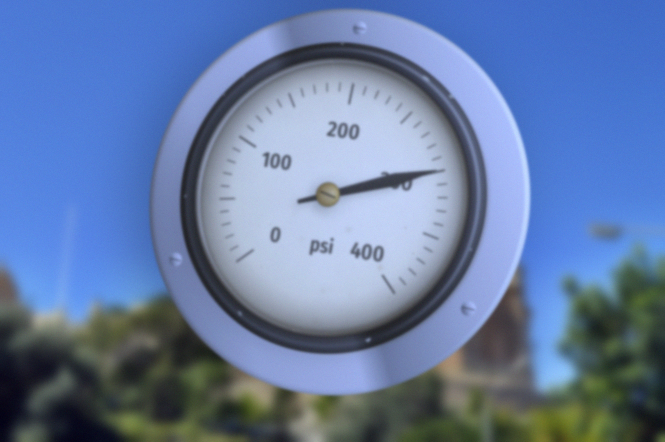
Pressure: 300 psi
